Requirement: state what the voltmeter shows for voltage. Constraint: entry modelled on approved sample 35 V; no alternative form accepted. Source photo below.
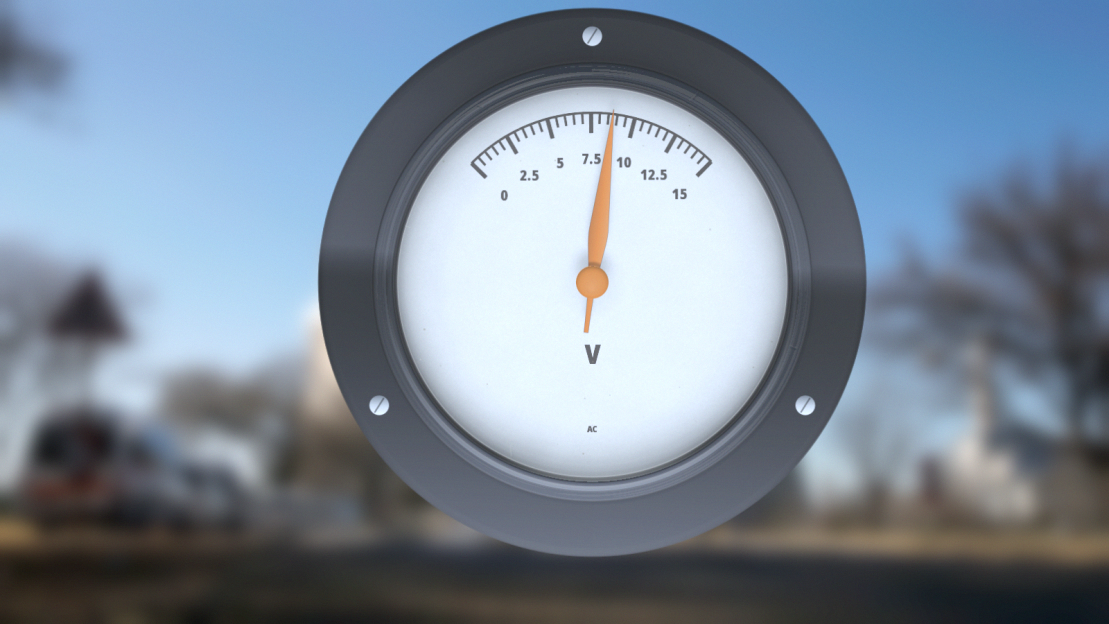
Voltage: 8.75 V
